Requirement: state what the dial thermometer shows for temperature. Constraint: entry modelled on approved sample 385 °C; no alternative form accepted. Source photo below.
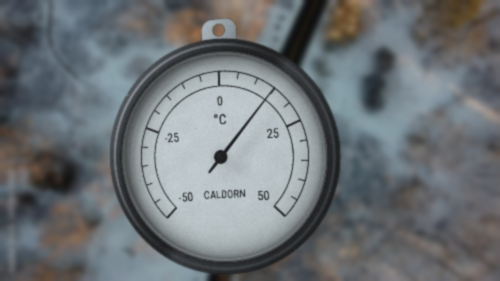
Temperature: 15 °C
